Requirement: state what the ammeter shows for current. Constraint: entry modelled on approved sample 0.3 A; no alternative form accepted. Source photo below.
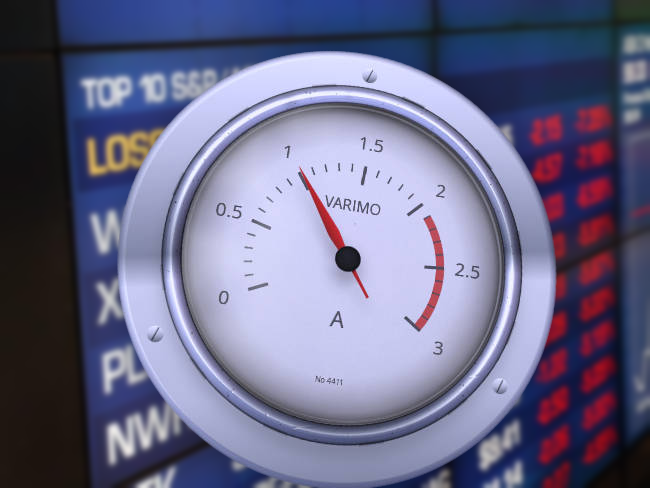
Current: 1 A
